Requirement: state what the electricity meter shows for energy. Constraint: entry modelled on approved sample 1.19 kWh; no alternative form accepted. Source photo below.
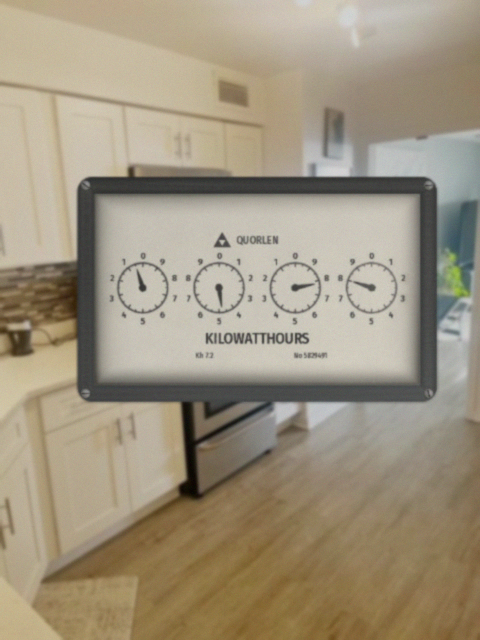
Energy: 478 kWh
